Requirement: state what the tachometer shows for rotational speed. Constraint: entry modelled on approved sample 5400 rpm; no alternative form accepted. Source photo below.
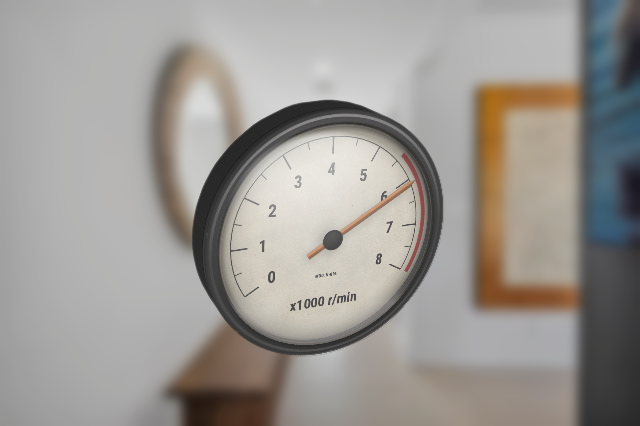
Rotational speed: 6000 rpm
